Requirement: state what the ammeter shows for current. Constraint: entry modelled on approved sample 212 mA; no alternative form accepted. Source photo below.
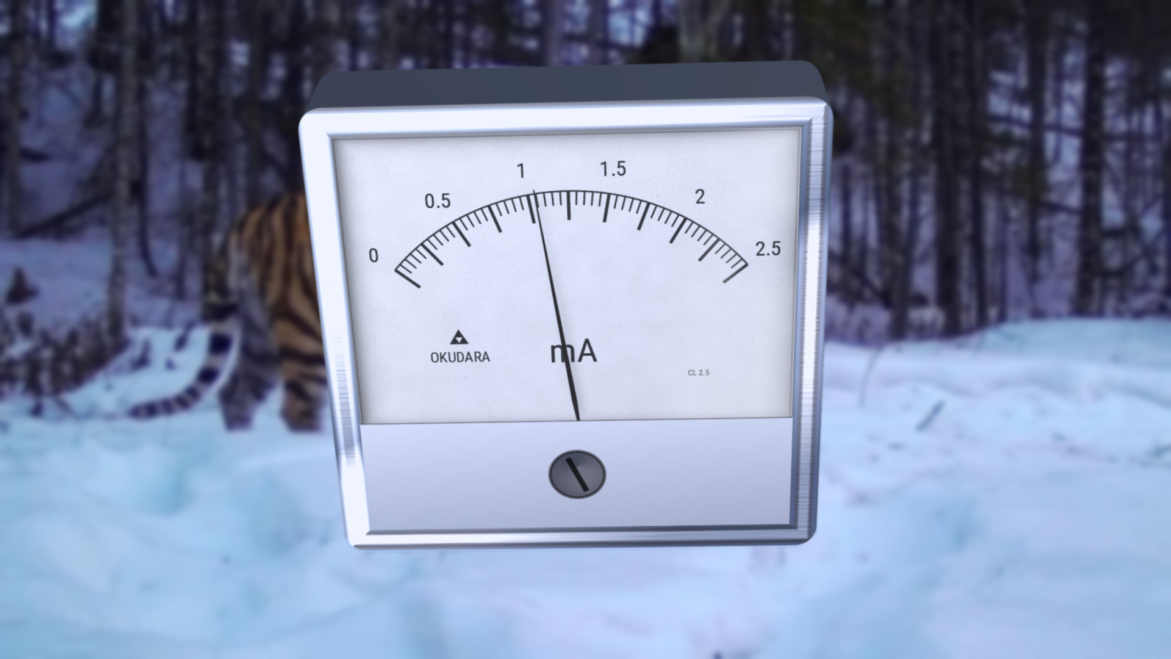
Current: 1.05 mA
